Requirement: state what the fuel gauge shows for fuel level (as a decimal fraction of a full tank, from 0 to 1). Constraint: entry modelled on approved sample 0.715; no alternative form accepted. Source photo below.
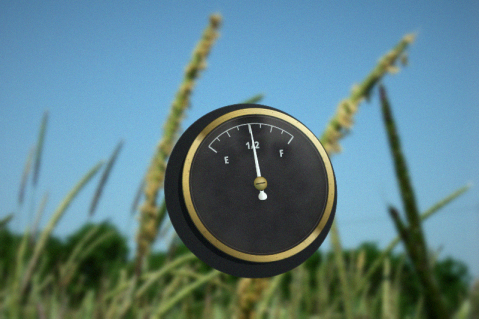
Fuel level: 0.5
